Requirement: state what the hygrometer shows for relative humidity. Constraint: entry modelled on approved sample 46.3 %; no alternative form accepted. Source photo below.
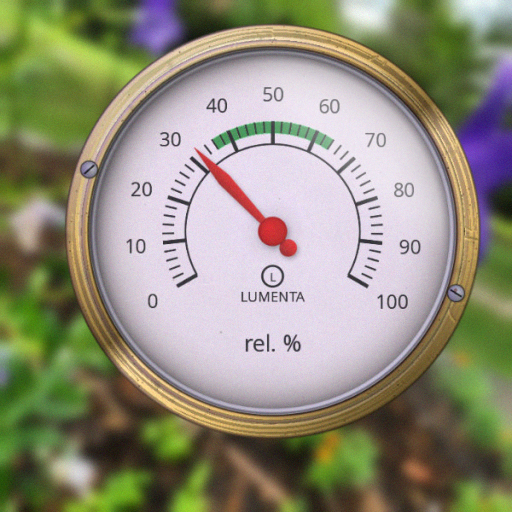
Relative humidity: 32 %
